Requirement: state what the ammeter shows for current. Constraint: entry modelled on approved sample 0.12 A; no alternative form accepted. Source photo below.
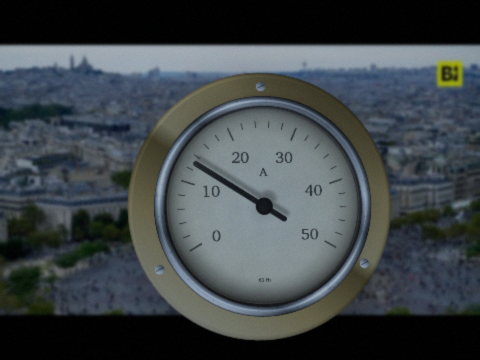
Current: 13 A
